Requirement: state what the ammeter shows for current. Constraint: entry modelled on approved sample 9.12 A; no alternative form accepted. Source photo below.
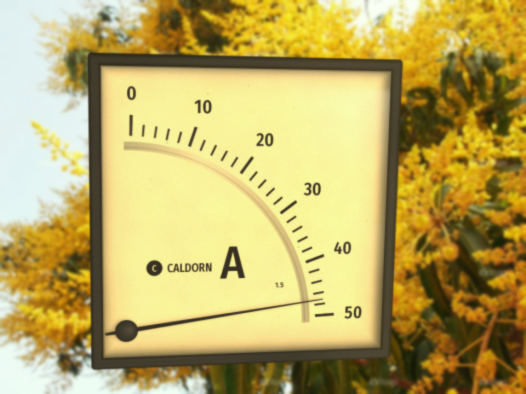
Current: 47 A
